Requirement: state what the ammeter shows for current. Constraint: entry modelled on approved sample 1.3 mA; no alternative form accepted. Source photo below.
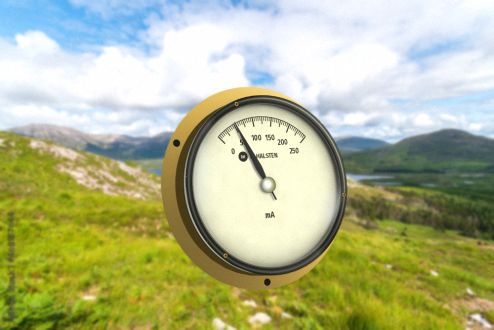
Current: 50 mA
